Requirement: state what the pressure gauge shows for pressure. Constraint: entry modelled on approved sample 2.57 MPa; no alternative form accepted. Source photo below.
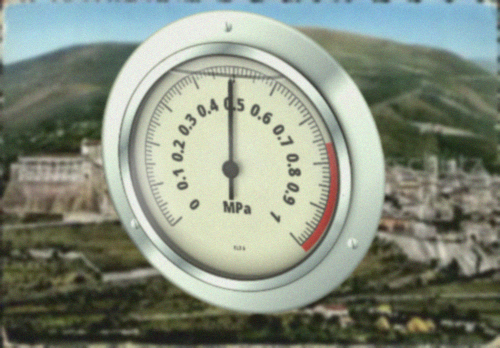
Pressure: 0.5 MPa
